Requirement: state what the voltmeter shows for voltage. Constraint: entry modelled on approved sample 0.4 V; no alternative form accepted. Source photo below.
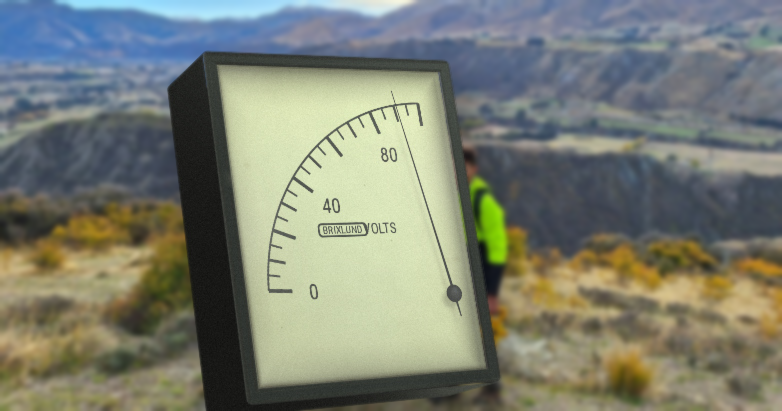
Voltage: 90 V
